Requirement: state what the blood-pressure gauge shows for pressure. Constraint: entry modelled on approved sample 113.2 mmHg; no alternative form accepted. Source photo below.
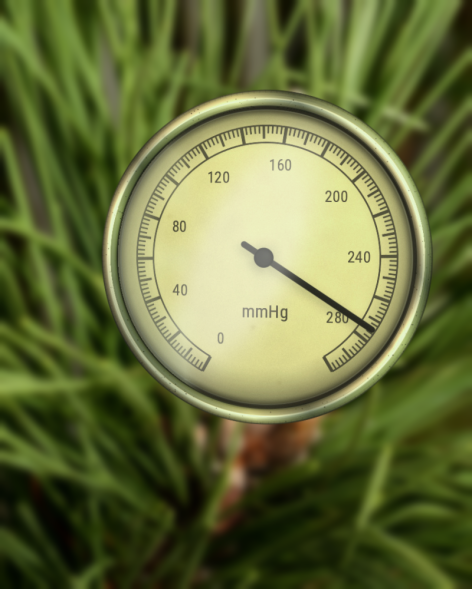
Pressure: 274 mmHg
